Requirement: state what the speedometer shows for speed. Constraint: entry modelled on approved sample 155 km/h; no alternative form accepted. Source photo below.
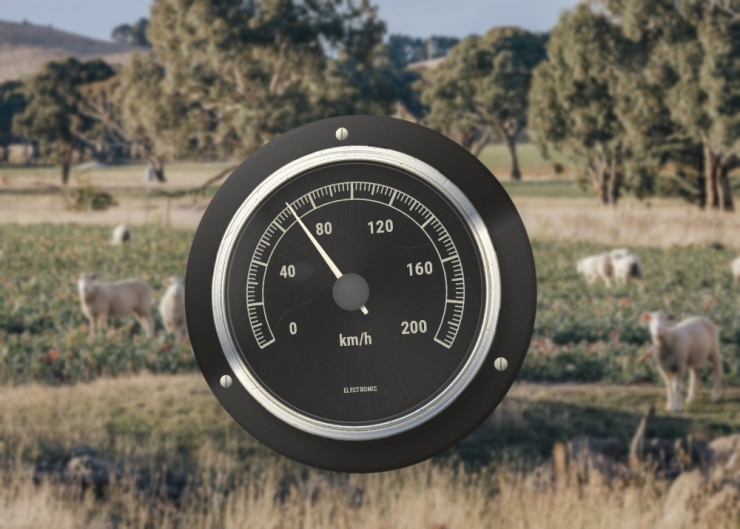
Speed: 70 km/h
